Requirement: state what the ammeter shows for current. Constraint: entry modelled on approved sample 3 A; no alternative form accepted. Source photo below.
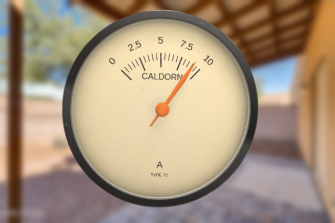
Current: 9 A
